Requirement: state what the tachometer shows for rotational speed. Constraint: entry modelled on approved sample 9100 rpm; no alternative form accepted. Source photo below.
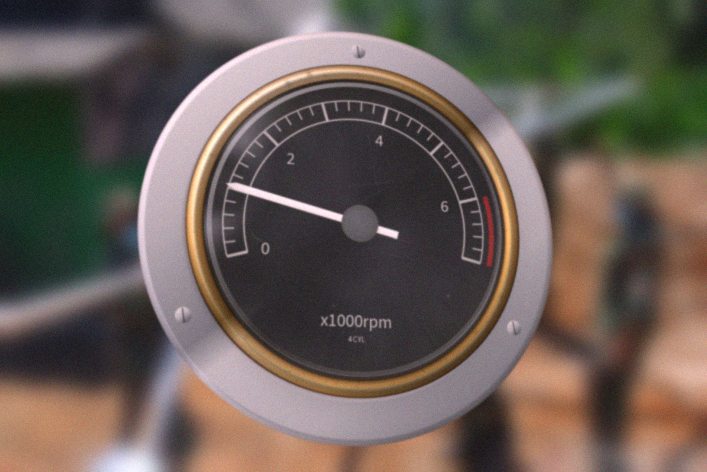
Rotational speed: 1000 rpm
